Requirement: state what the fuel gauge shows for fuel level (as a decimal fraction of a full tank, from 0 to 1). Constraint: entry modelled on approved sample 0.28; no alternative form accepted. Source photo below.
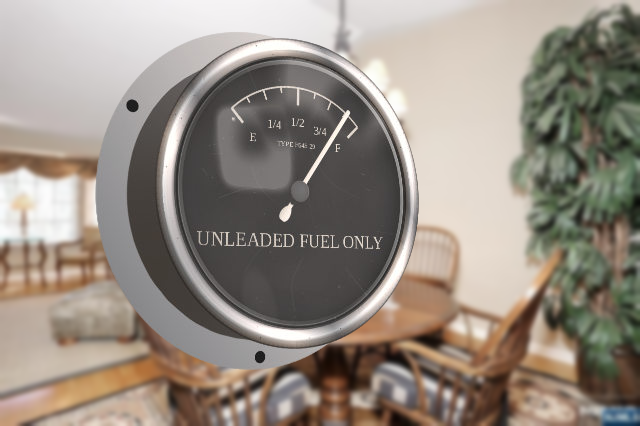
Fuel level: 0.875
